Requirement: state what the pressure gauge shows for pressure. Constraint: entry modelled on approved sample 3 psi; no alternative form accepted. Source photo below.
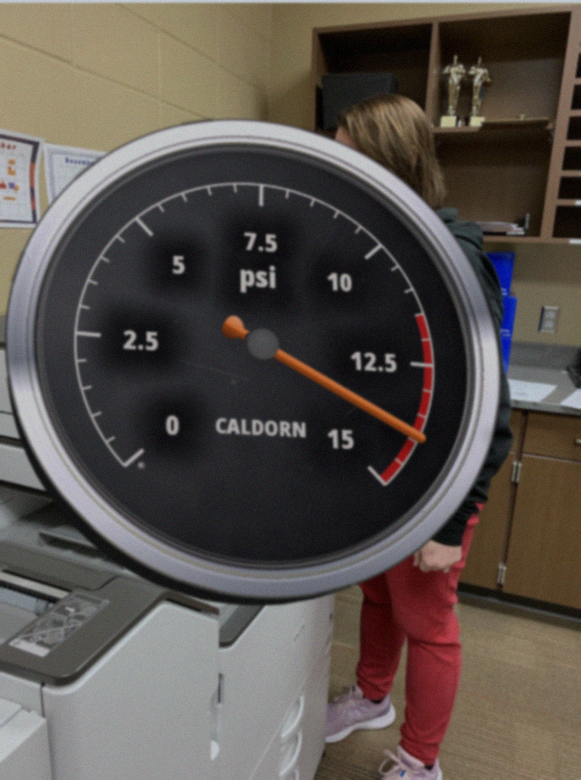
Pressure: 14 psi
